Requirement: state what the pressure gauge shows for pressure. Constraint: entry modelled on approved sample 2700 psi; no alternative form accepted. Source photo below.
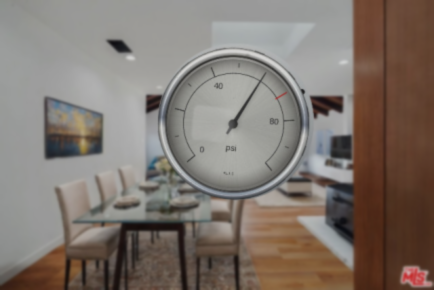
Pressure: 60 psi
